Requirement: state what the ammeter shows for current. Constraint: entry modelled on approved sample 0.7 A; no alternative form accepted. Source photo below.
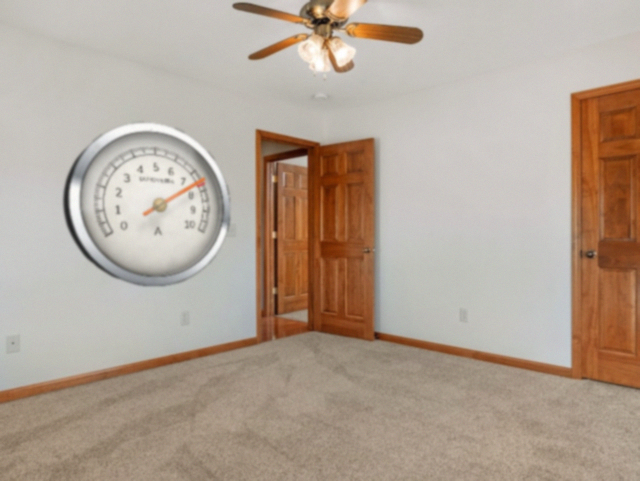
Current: 7.5 A
